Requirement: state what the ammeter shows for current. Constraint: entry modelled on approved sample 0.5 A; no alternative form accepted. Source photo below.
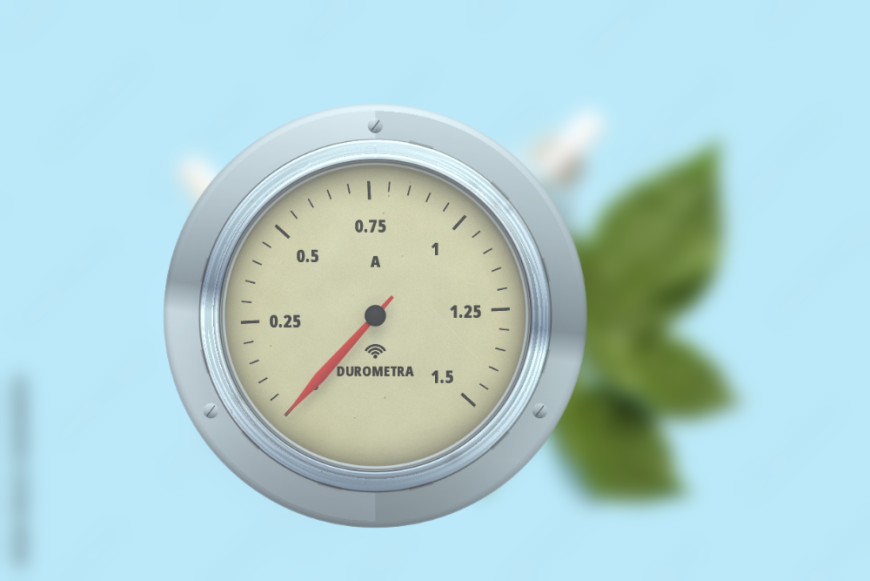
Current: 0 A
